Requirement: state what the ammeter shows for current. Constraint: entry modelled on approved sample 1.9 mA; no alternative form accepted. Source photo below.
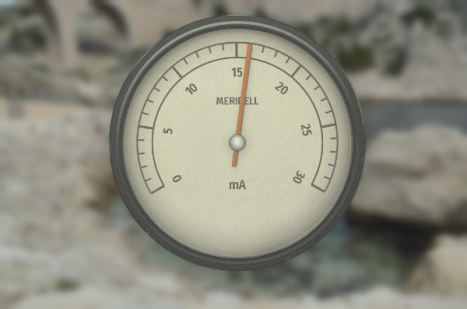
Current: 16 mA
